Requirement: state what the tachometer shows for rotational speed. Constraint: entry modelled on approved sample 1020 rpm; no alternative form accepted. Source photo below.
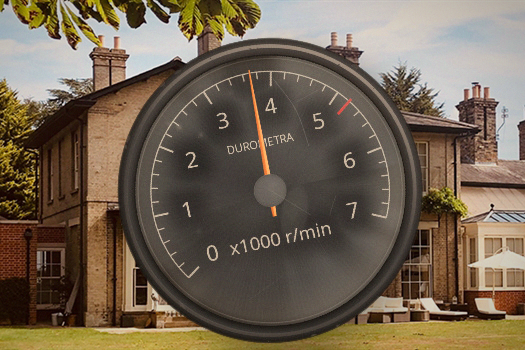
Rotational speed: 3700 rpm
